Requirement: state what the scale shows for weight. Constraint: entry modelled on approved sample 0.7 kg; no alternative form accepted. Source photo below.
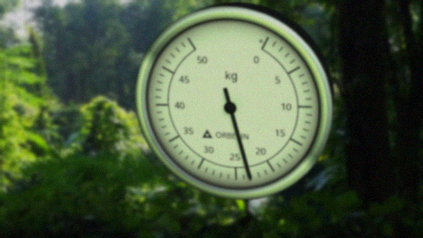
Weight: 23 kg
